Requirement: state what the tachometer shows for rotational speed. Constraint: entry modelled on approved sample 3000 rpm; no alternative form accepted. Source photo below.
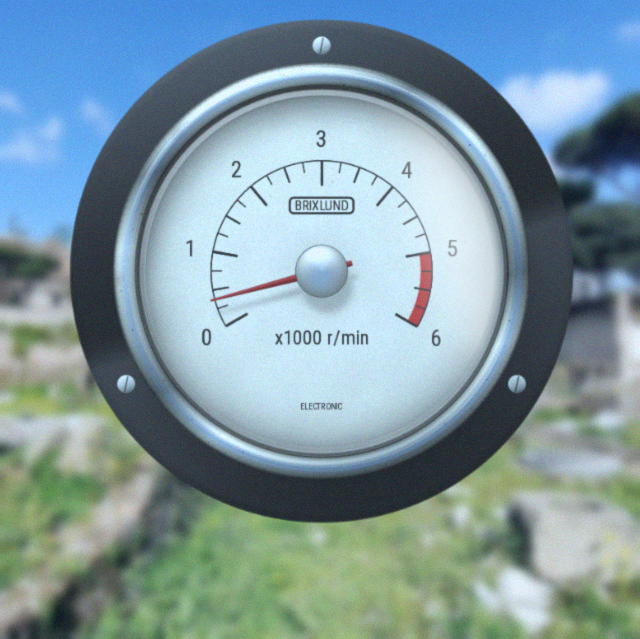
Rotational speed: 375 rpm
